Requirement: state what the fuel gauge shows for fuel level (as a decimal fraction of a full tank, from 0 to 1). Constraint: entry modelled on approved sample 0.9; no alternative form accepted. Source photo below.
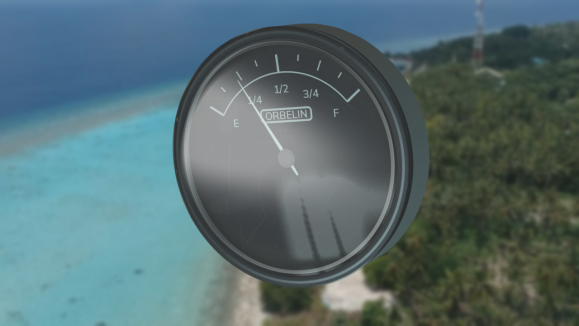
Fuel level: 0.25
